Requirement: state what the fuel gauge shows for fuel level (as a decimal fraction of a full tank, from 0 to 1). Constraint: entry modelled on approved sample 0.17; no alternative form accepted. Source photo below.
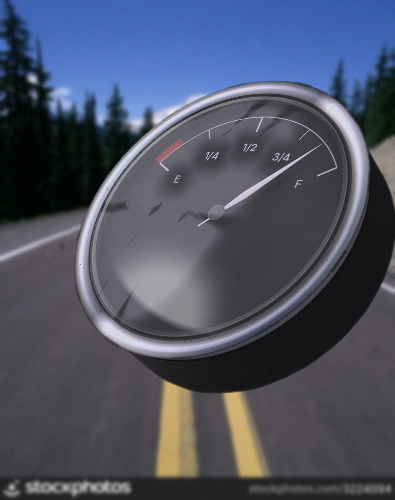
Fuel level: 0.875
